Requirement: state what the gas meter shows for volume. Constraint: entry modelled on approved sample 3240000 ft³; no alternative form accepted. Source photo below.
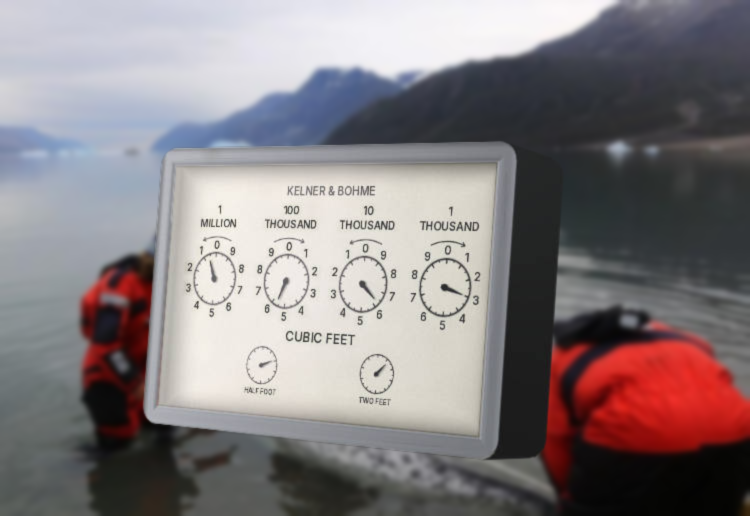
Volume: 56300 ft³
